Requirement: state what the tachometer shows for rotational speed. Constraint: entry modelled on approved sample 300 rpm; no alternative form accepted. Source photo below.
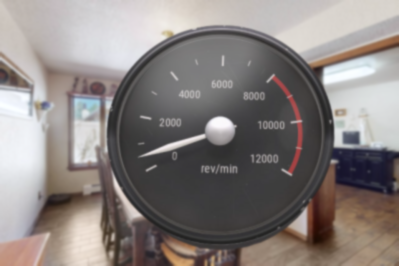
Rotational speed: 500 rpm
